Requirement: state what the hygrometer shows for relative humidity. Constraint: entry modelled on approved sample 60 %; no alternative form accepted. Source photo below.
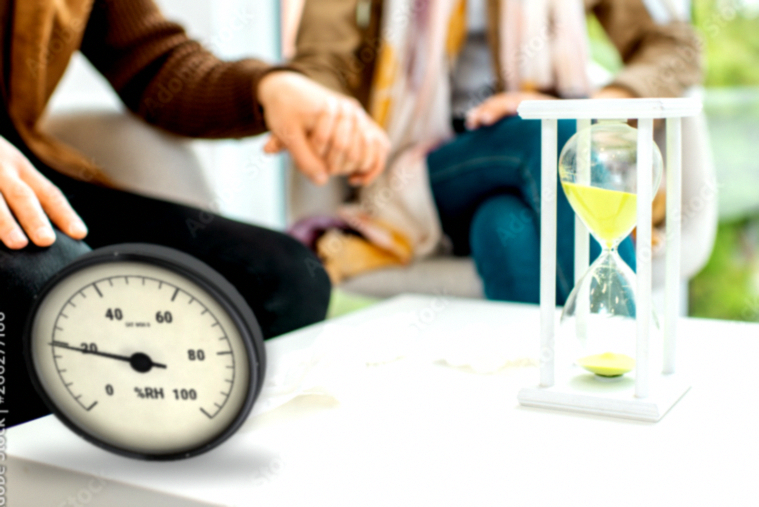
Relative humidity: 20 %
